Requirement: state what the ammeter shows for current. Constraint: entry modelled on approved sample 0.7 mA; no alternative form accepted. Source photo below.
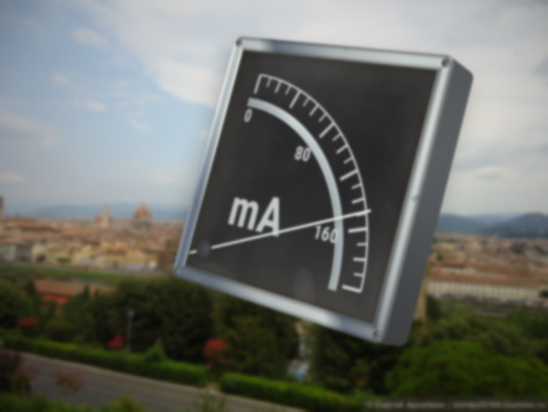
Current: 150 mA
